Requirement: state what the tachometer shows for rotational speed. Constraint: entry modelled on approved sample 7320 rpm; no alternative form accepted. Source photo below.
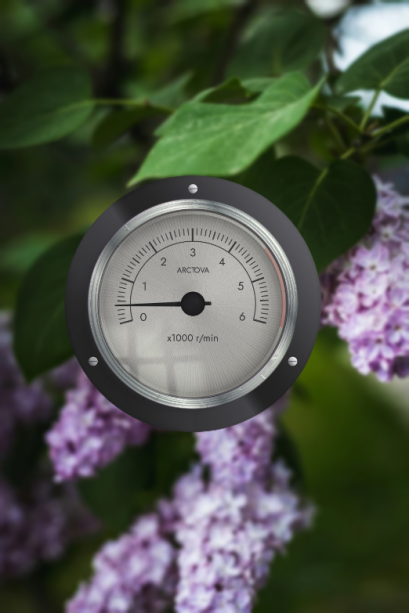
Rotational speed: 400 rpm
